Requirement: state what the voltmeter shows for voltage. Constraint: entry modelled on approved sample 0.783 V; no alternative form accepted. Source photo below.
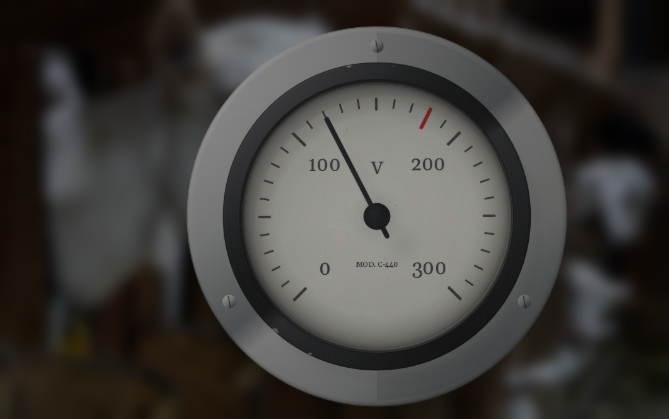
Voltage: 120 V
